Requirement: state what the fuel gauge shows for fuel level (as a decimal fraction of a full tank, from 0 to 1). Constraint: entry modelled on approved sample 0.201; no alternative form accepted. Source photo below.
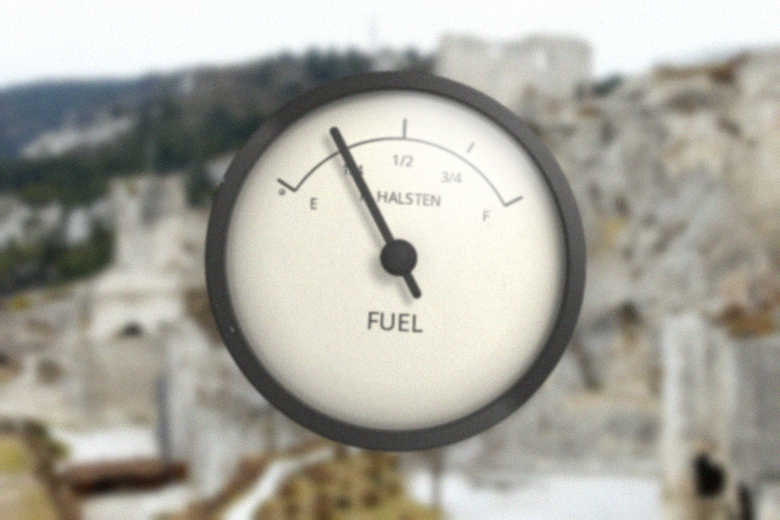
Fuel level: 0.25
